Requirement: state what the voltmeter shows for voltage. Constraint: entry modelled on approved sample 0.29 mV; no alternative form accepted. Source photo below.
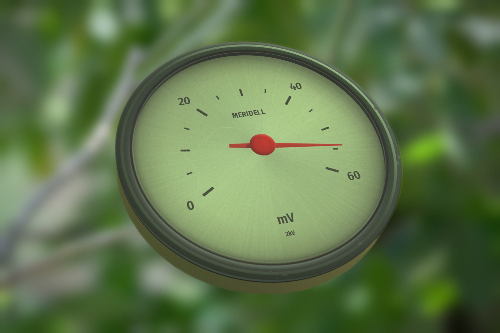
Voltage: 55 mV
